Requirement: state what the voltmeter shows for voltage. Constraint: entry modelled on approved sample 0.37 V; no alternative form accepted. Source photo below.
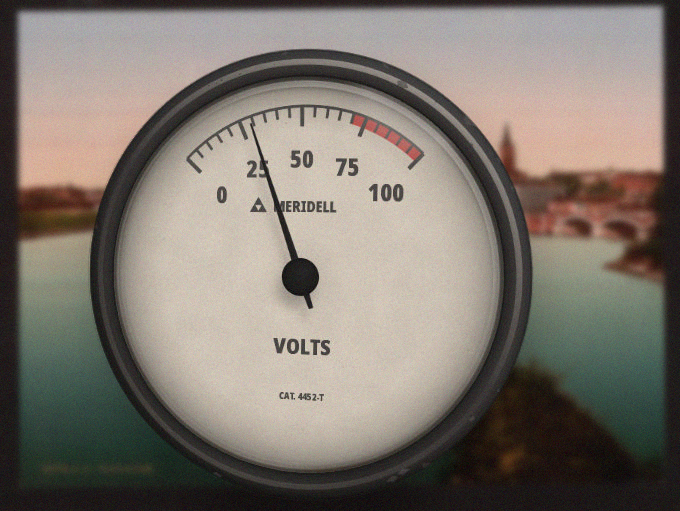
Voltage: 30 V
